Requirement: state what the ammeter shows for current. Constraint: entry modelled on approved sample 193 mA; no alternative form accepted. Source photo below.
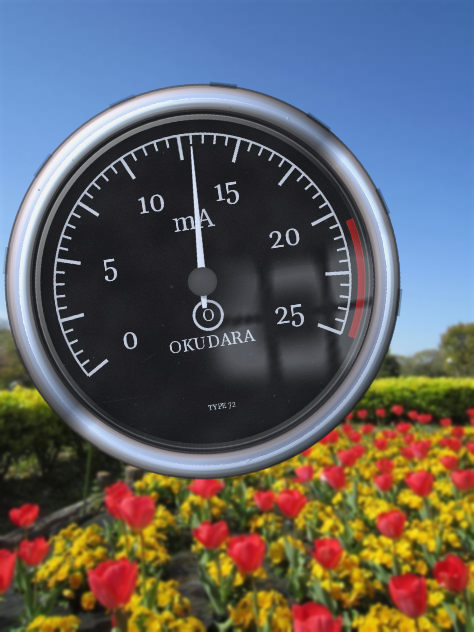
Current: 13 mA
